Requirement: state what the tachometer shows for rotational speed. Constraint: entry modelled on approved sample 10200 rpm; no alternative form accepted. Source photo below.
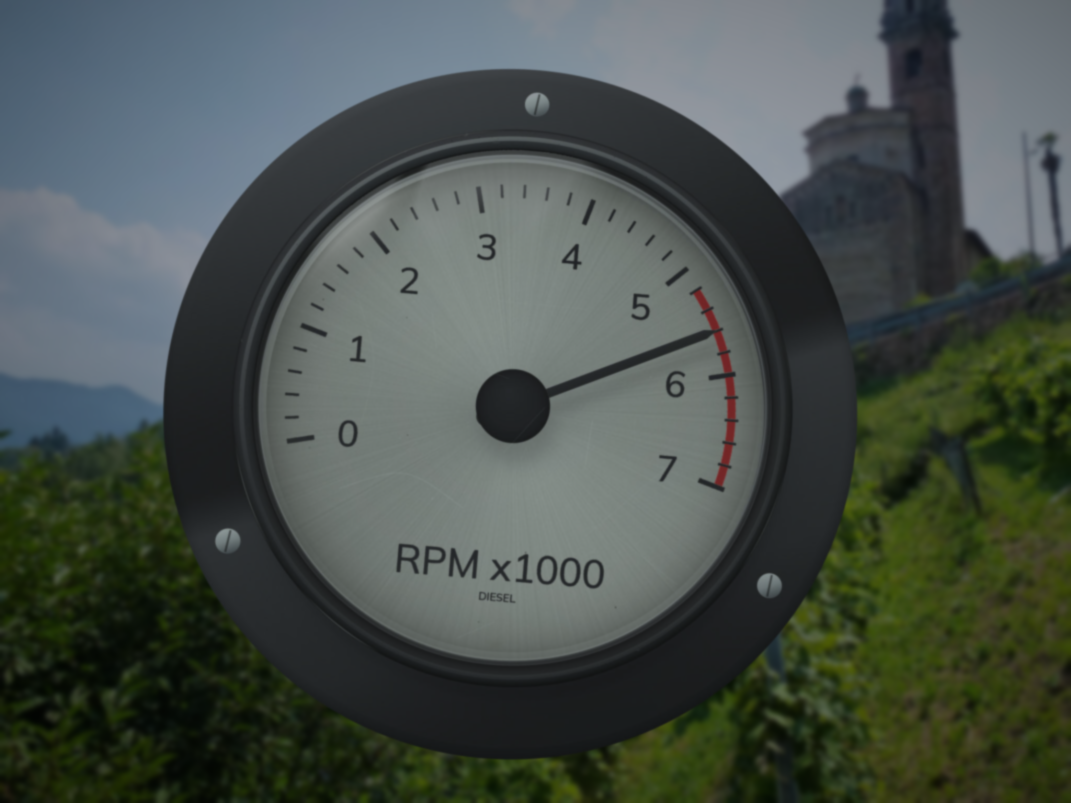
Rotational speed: 5600 rpm
